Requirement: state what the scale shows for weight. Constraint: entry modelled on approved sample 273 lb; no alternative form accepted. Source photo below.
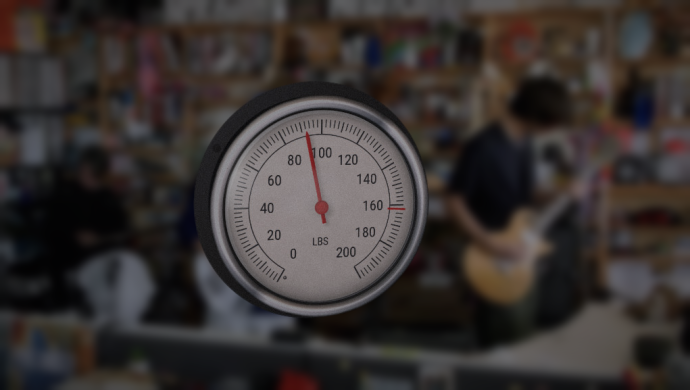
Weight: 92 lb
